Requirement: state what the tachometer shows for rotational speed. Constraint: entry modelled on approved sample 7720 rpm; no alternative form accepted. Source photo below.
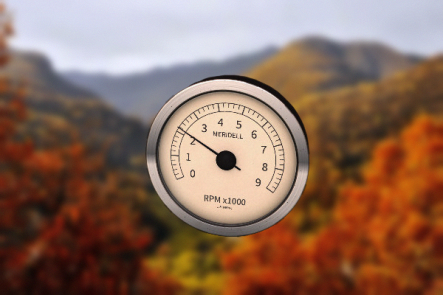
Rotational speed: 2200 rpm
